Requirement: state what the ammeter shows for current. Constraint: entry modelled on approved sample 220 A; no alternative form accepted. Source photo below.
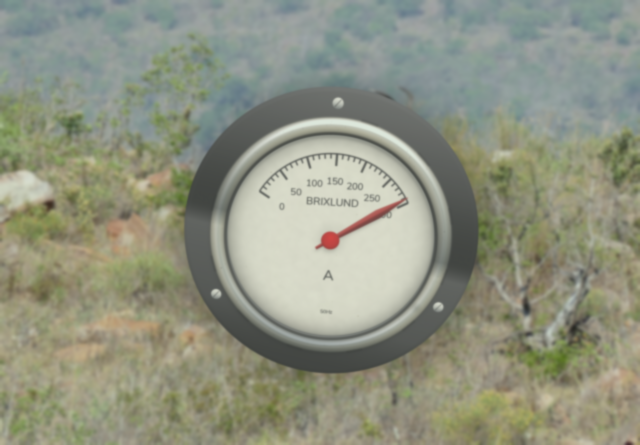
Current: 290 A
